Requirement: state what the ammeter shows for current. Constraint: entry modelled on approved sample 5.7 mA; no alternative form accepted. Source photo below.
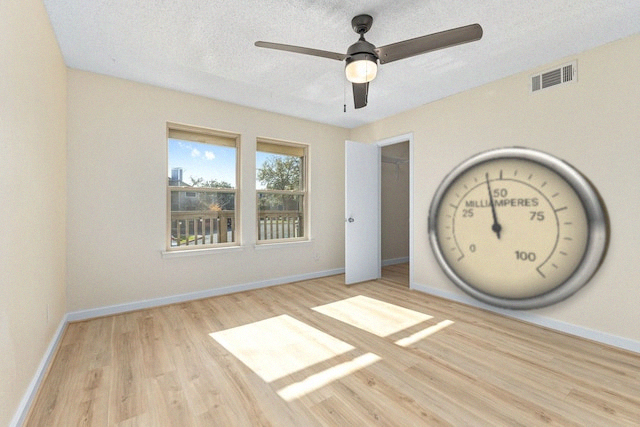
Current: 45 mA
